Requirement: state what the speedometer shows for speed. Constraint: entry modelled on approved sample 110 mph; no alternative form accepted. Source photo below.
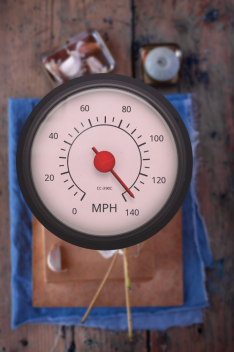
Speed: 135 mph
